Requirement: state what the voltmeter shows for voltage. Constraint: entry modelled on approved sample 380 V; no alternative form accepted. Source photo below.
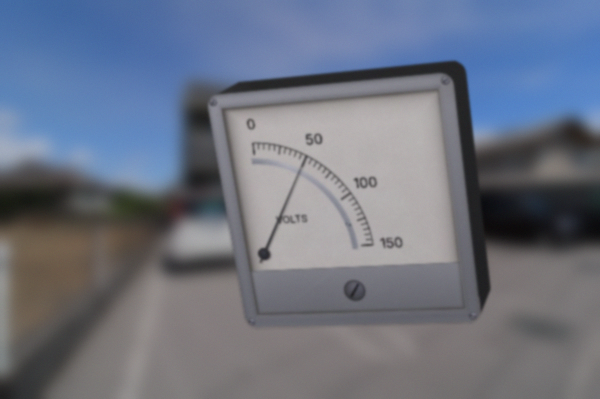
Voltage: 50 V
